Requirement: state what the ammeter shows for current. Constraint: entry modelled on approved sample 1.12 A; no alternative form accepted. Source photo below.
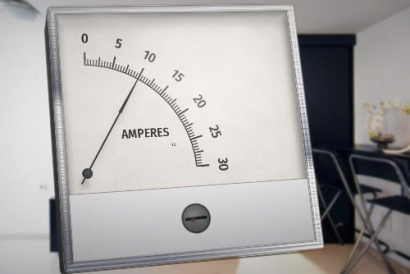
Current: 10 A
